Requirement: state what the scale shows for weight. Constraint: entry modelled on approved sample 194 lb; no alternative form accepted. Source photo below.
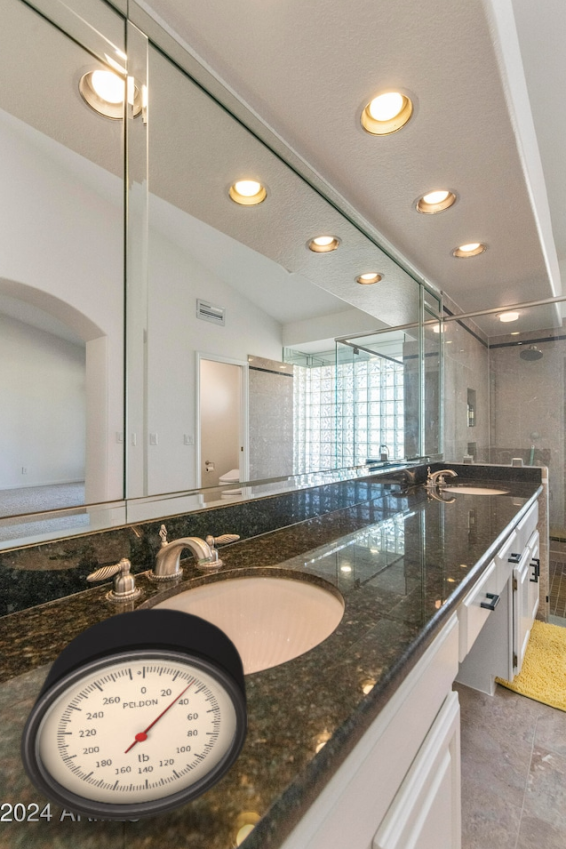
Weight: 30 lb
